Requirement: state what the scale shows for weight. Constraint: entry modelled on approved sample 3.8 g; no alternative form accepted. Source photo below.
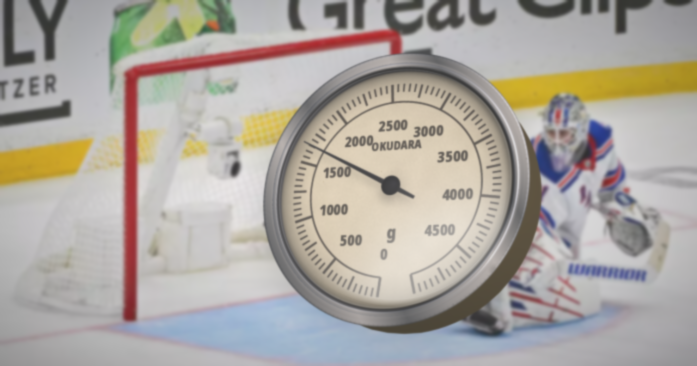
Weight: 1650 g
